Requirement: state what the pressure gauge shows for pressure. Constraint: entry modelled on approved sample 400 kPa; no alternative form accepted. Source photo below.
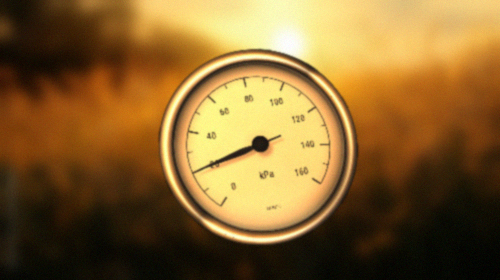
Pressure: 20 kPa
